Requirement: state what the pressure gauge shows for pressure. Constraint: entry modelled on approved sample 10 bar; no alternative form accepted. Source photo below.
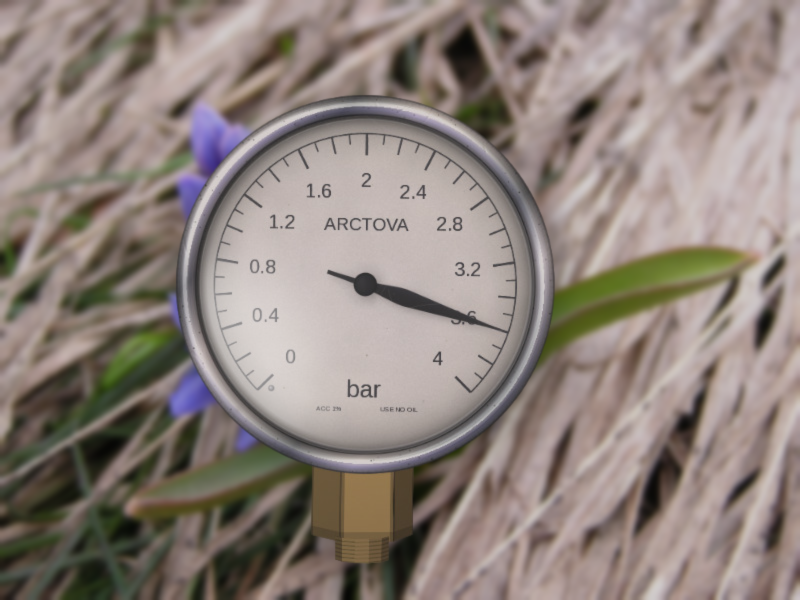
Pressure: 3.6 bar
